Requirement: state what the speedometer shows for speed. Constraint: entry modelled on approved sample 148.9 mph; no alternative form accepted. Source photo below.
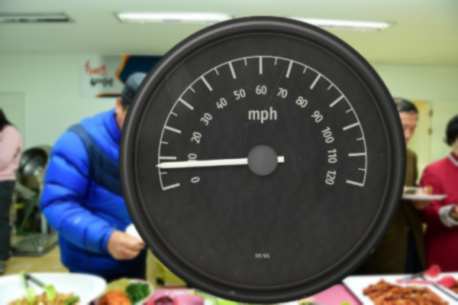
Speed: 7.5 mph
